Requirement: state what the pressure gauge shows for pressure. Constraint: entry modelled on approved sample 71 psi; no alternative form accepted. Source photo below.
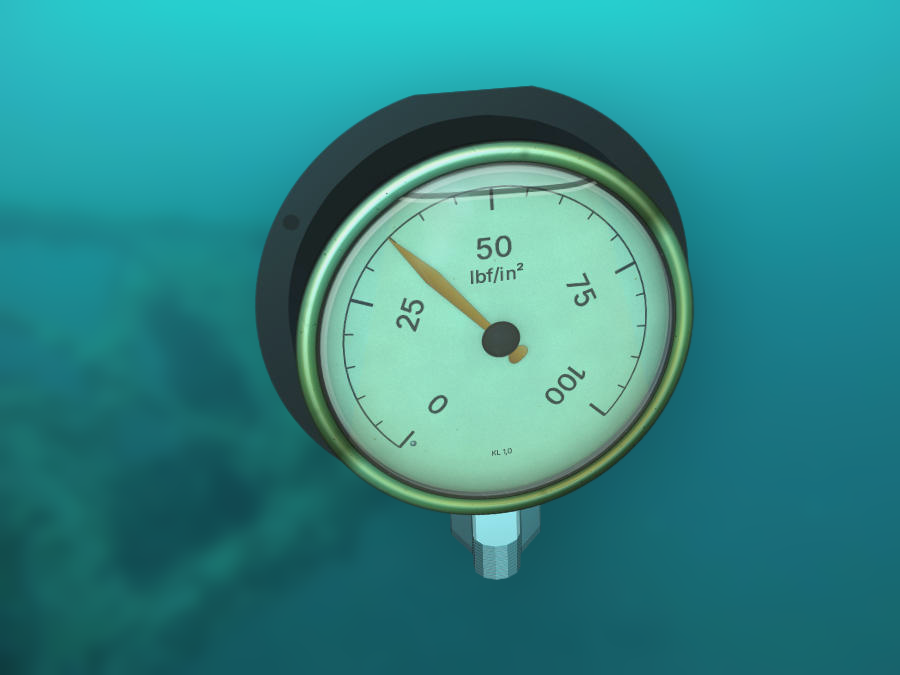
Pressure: 35 psi
